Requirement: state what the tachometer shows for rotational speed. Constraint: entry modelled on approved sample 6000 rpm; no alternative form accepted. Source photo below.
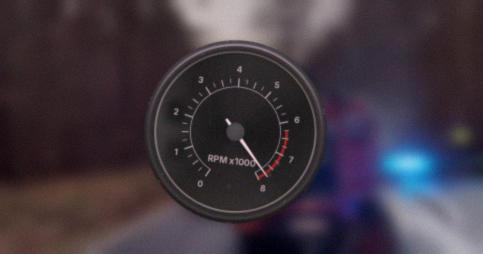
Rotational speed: 7750 rpm
